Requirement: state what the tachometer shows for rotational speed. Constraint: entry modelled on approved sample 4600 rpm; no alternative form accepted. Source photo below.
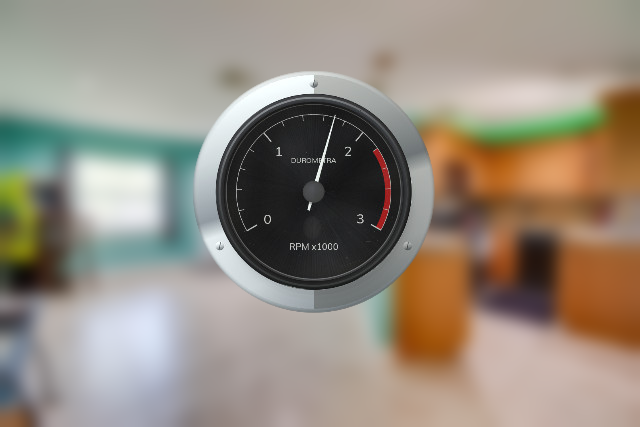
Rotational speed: 1700 rpm
